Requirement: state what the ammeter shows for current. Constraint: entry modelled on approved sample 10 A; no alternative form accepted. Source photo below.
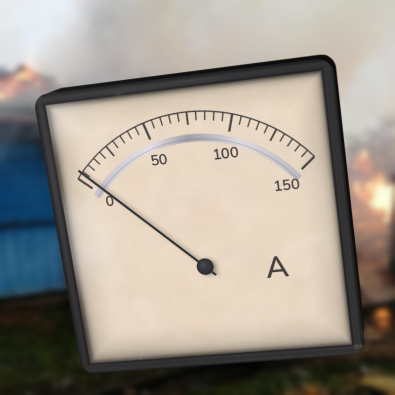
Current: 5 A
